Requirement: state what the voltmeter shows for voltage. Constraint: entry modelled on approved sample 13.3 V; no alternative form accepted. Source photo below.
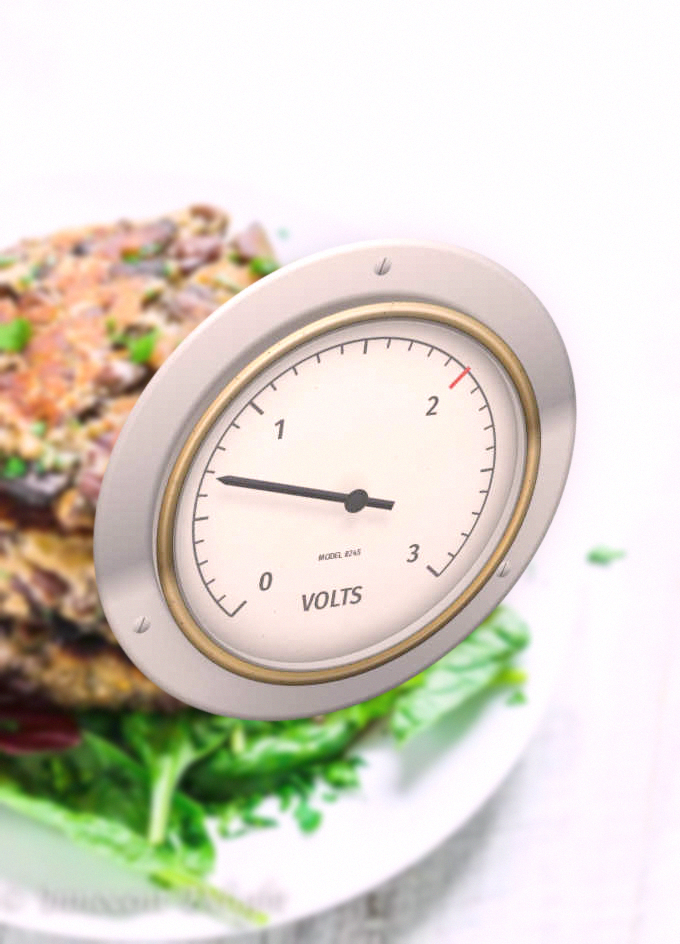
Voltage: 0.7 V
